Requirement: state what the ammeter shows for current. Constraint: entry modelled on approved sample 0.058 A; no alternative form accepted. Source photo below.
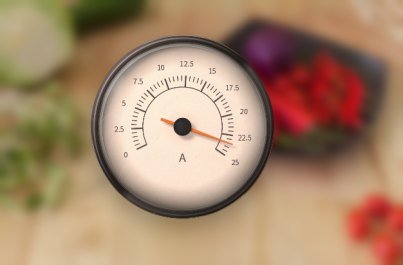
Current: 23.5 A
